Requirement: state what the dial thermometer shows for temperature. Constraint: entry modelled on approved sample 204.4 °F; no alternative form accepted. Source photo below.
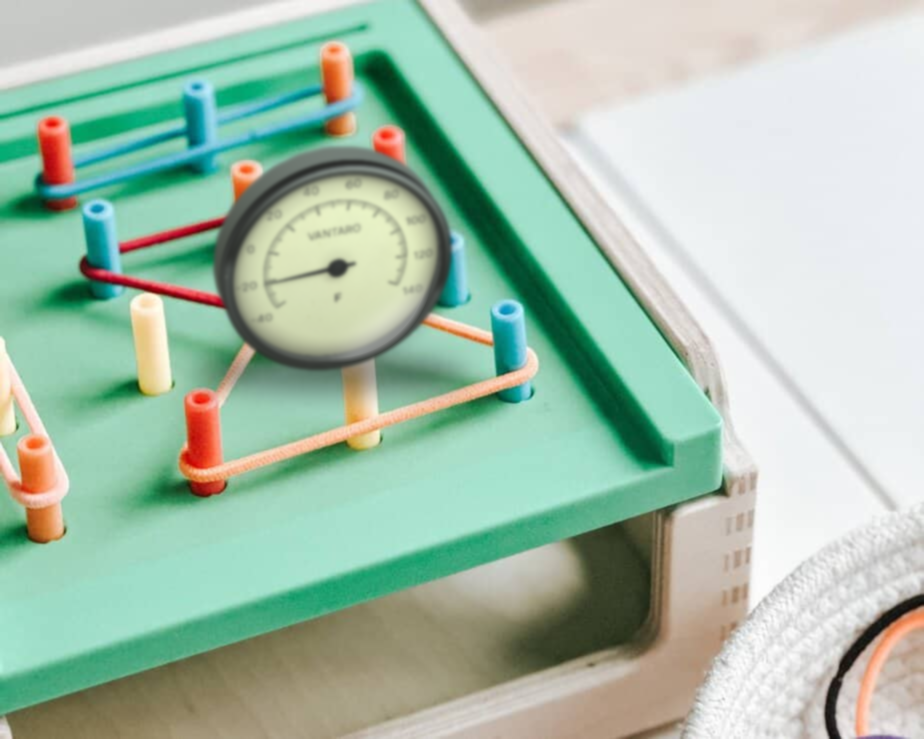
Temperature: -20 °F
